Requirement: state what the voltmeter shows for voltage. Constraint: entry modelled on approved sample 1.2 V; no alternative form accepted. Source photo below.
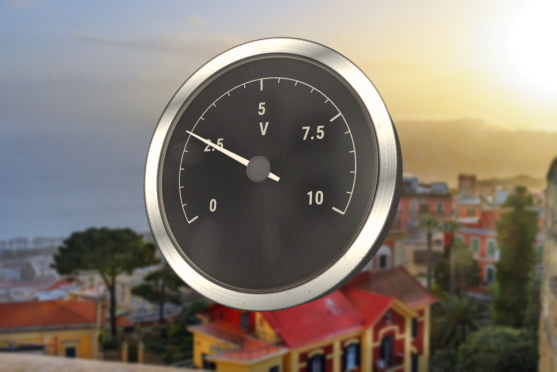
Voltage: 2.5 V
